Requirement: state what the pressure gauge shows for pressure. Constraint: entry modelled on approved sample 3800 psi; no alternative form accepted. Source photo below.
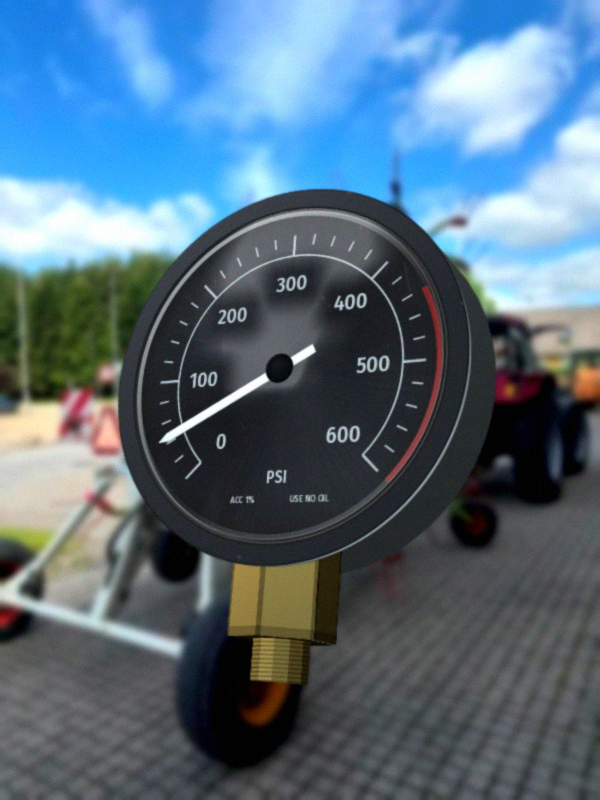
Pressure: 40 psi
